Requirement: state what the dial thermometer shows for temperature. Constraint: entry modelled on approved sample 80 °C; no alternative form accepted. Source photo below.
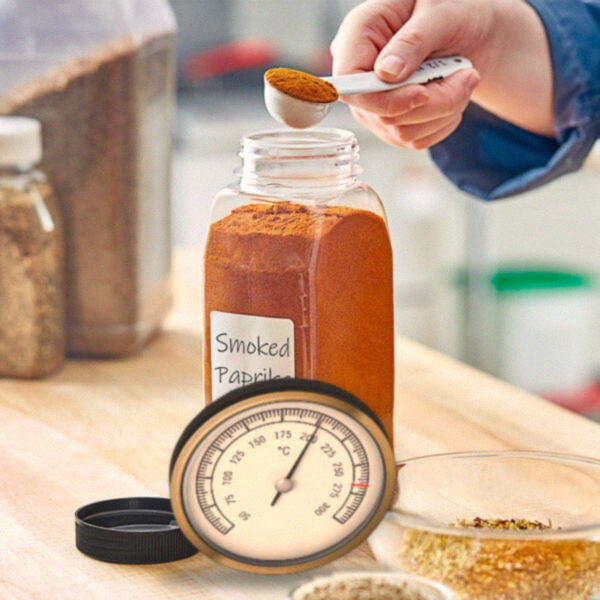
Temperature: 200 °C
